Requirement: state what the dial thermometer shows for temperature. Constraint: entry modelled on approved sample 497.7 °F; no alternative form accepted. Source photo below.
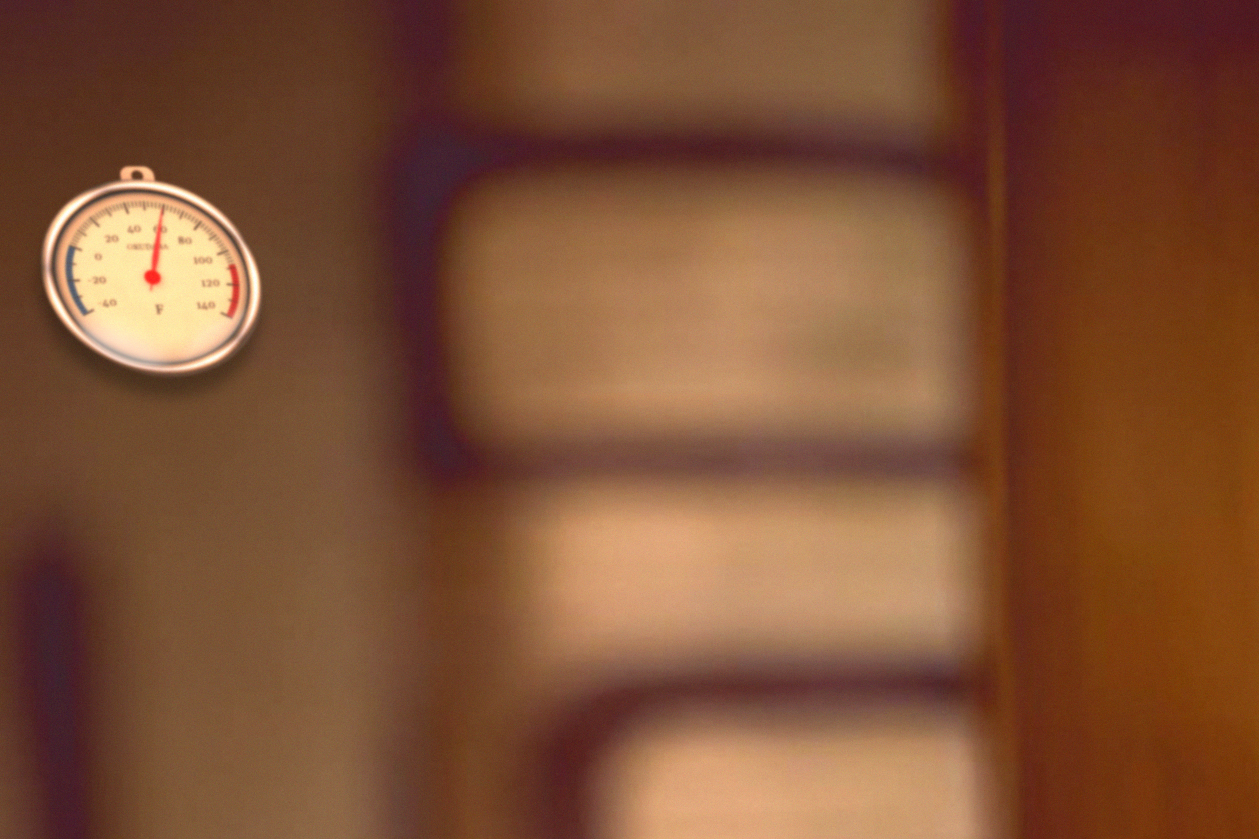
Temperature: 60 °F
